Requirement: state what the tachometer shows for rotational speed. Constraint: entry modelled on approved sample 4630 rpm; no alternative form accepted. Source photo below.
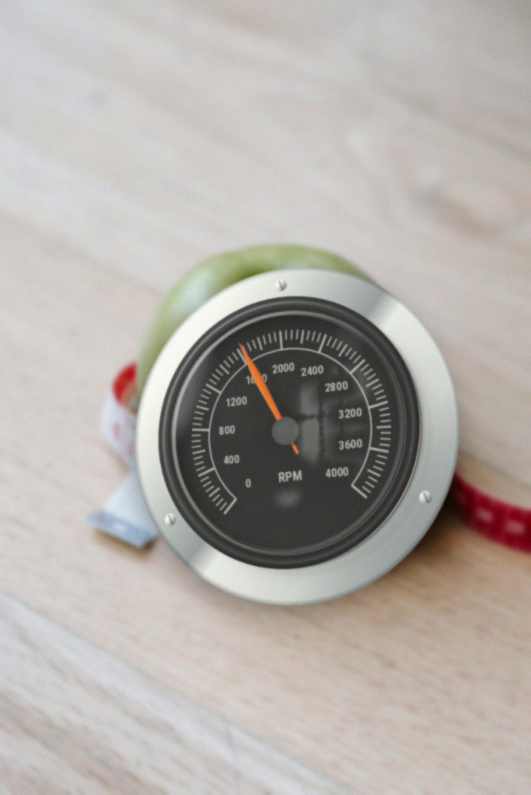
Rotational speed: 1650 rpm
